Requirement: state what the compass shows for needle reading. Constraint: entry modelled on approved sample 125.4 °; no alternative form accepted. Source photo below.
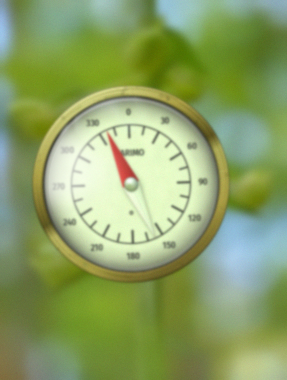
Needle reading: 337.5 °
